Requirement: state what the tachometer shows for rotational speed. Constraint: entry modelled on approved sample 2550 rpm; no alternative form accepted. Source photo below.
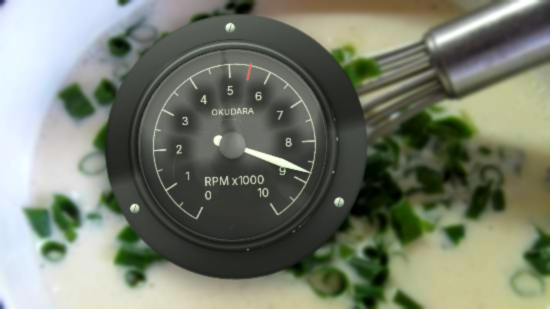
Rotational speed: 8750 rpm
